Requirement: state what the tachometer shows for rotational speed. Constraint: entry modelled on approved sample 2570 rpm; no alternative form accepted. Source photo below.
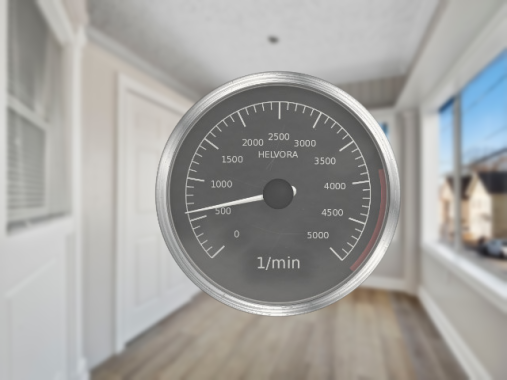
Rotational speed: 600 rpm
